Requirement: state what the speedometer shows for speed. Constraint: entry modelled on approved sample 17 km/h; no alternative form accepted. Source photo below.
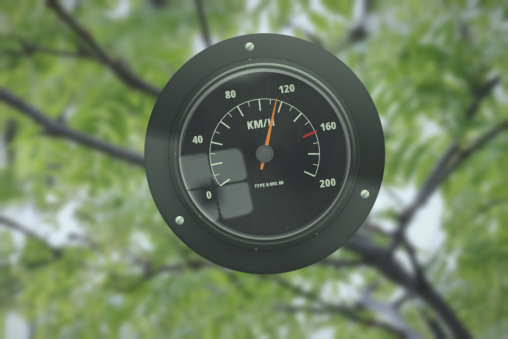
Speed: 115 km/h
